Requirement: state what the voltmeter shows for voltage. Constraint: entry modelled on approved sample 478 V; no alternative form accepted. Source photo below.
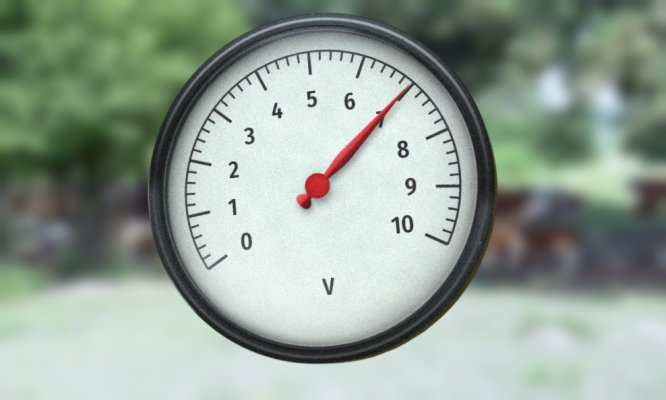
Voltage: 7 V
